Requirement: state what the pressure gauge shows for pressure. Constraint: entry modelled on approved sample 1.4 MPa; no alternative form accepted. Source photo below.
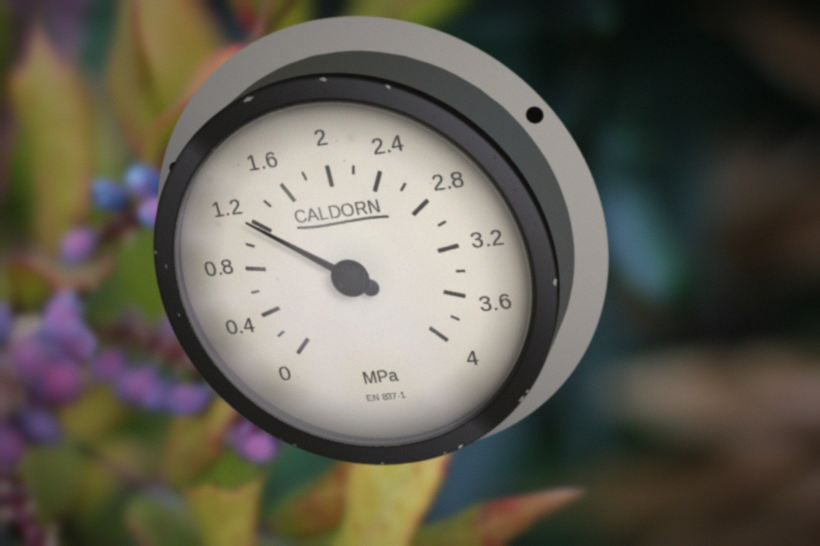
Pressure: 1.2 MPa
